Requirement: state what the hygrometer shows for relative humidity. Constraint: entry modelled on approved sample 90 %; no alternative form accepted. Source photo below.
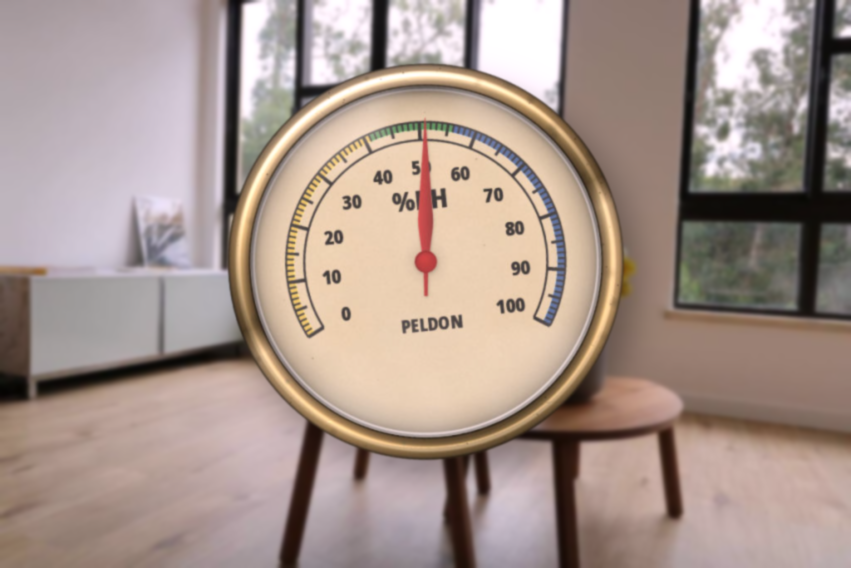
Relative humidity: 51 %
